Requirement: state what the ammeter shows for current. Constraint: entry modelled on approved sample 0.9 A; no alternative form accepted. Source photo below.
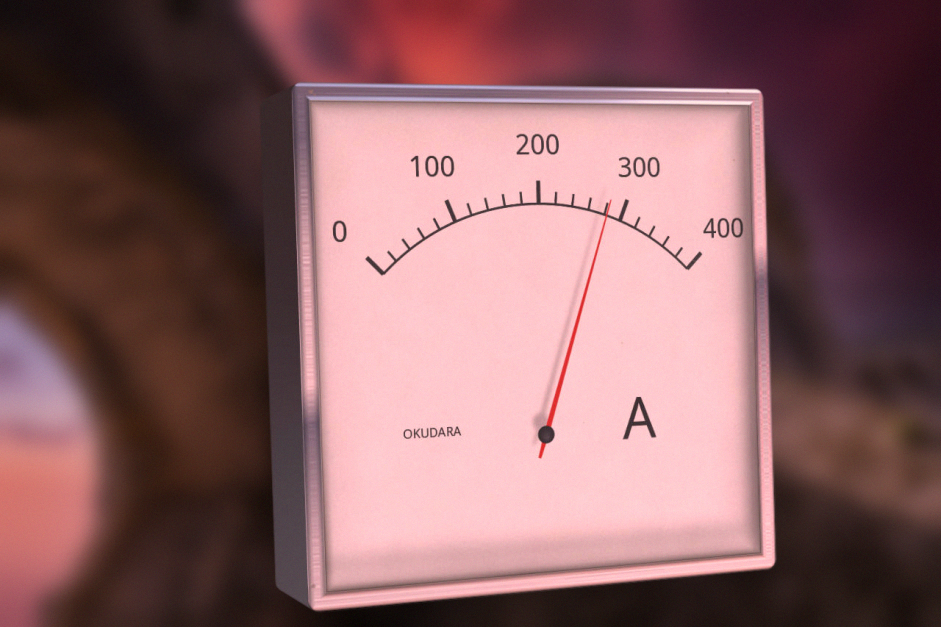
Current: 280 A
